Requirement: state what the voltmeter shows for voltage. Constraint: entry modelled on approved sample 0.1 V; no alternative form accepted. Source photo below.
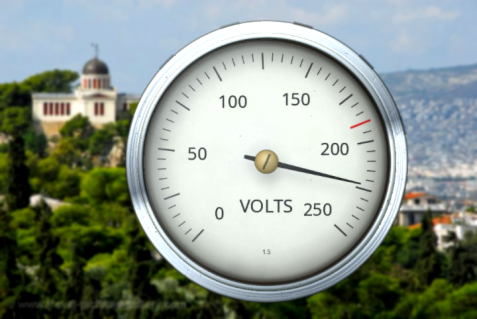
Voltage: 222.5 V
